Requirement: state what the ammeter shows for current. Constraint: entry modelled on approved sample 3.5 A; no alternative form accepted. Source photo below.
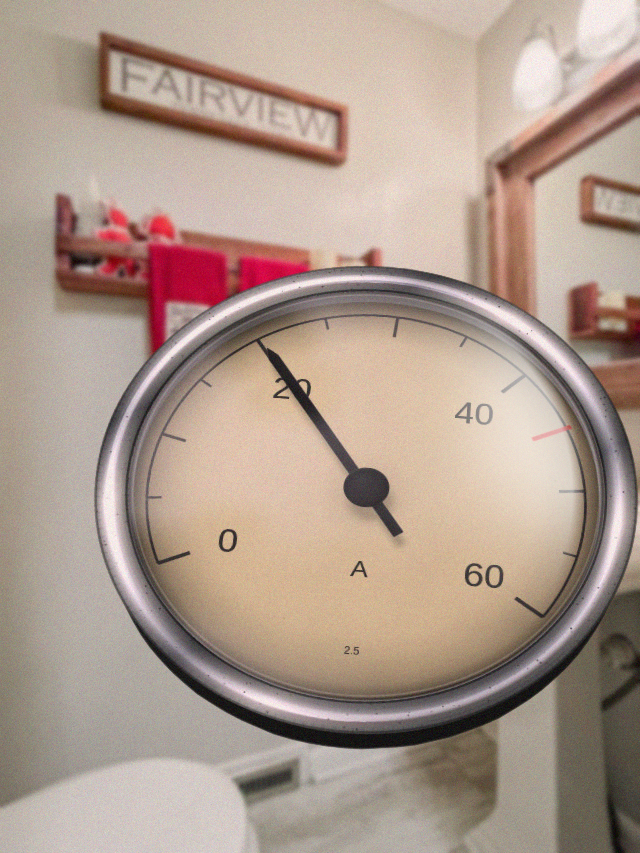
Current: 20 A
